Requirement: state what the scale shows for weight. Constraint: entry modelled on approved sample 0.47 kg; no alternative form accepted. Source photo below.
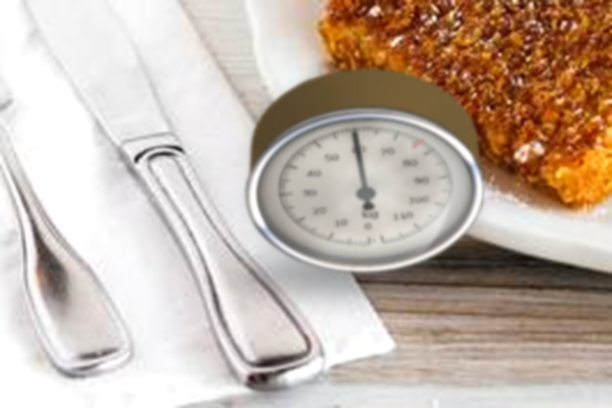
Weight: 60 kg
